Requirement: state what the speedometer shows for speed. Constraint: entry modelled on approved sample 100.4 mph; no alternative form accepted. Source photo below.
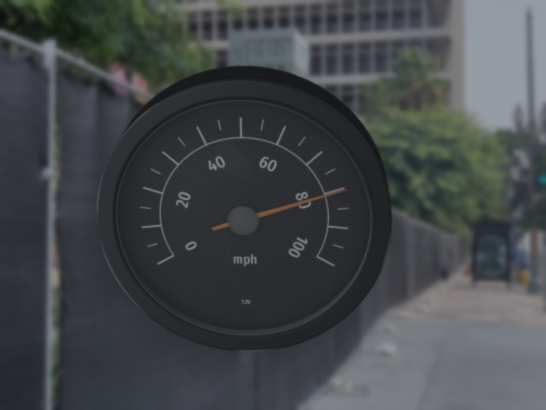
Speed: 80 mph
